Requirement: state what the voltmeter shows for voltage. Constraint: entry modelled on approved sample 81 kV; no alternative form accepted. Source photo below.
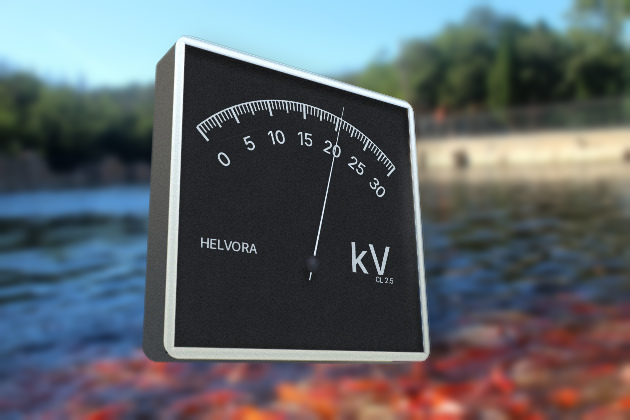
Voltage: 20 kV
